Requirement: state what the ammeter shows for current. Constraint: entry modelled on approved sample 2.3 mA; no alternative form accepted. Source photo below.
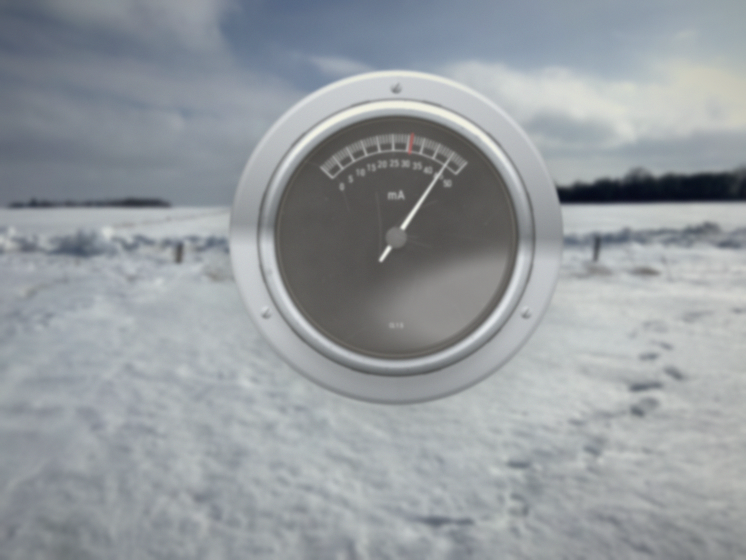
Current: 45 mA
